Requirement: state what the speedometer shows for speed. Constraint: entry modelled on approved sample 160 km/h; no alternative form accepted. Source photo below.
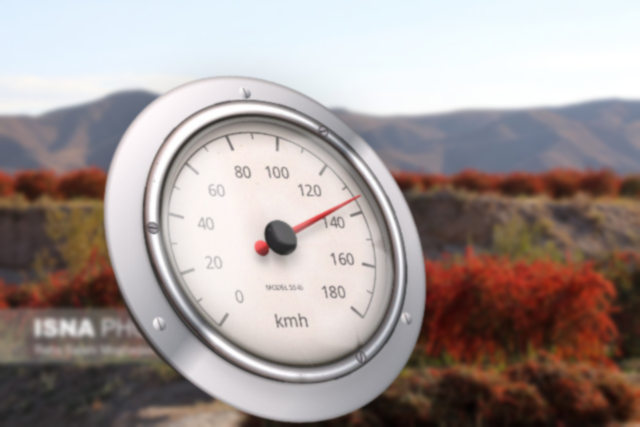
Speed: 135 km/h
